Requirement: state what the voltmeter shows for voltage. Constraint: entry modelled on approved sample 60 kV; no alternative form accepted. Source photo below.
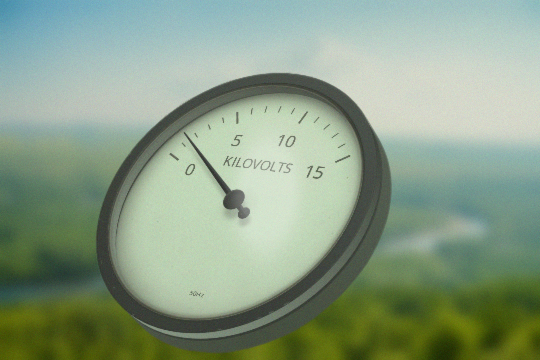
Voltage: 1.5 kV
